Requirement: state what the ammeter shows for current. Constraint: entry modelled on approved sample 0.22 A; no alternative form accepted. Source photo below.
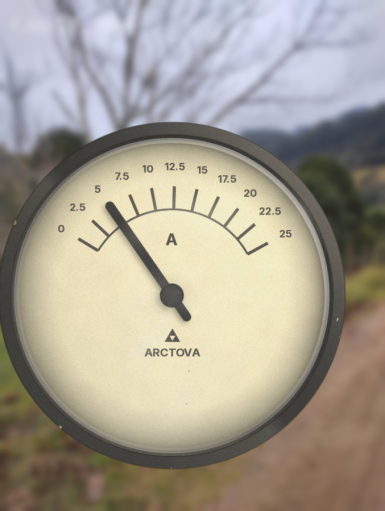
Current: 5 A
